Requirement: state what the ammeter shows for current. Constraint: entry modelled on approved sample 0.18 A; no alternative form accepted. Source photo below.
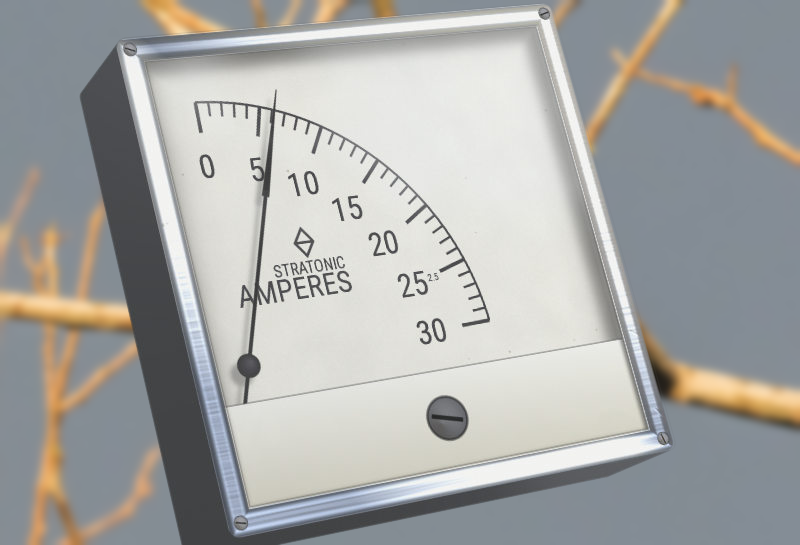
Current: 6 A
